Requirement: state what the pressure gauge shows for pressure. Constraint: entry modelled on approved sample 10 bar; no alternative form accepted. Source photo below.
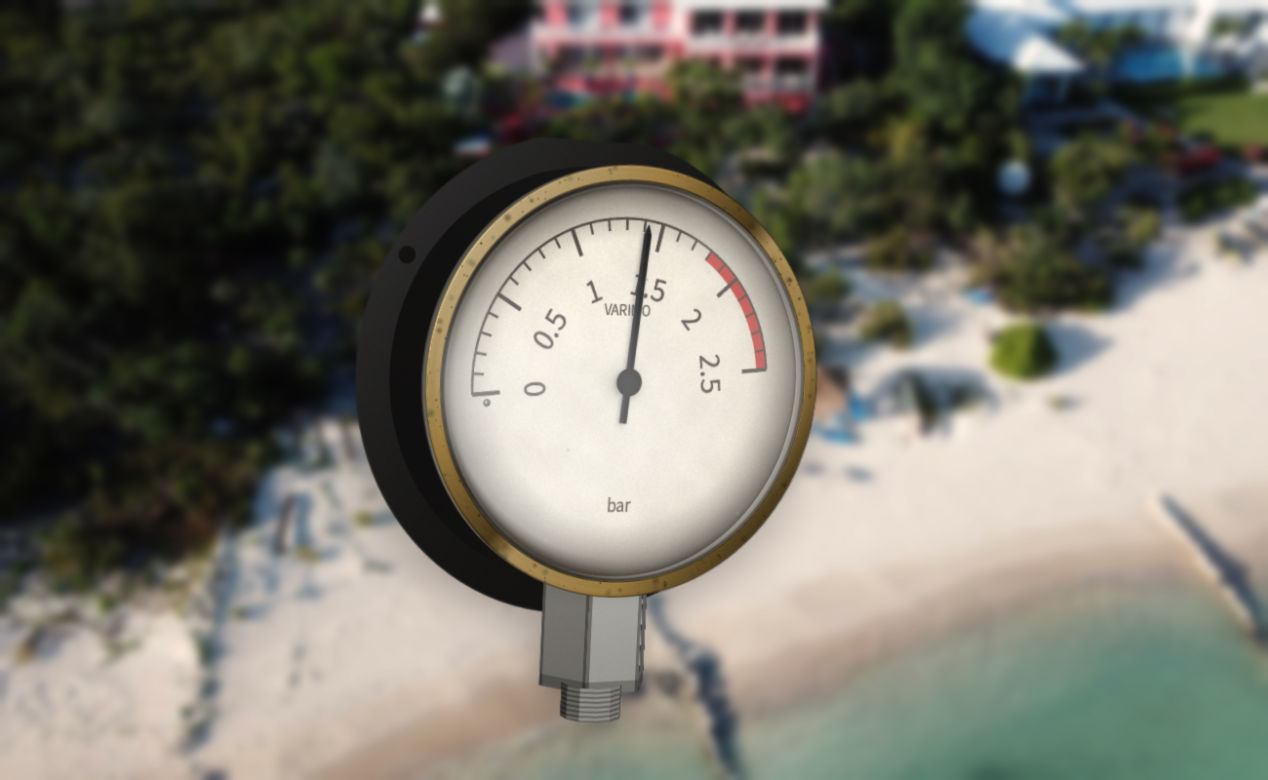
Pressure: 1.4 bar
